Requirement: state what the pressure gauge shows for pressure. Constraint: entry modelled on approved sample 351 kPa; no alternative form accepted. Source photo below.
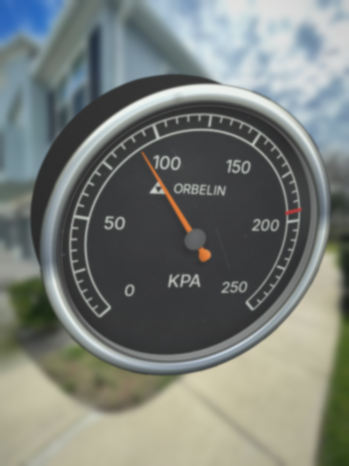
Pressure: 90 kPa
